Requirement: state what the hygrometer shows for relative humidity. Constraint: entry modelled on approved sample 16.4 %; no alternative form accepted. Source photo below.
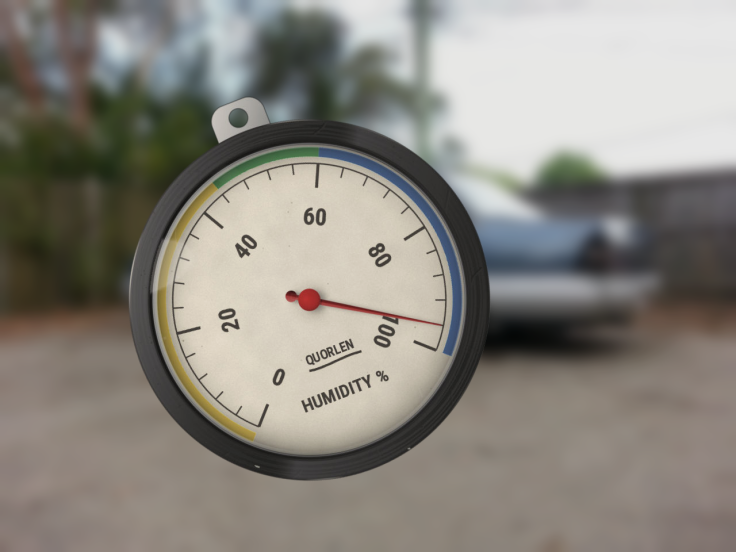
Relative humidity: 96 %
